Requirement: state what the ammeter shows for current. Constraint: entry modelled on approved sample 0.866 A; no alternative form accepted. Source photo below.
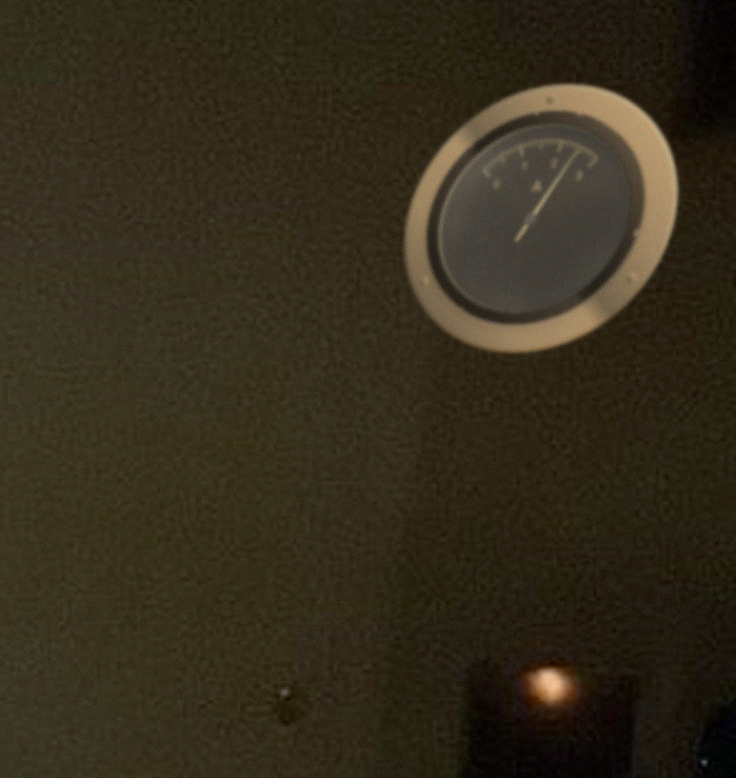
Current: 2.5 A
